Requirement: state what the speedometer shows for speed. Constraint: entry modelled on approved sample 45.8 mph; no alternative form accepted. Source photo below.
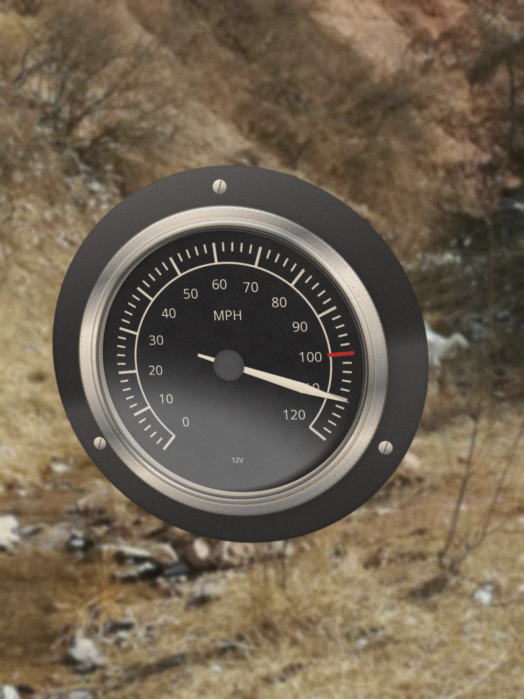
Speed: 110 mph
